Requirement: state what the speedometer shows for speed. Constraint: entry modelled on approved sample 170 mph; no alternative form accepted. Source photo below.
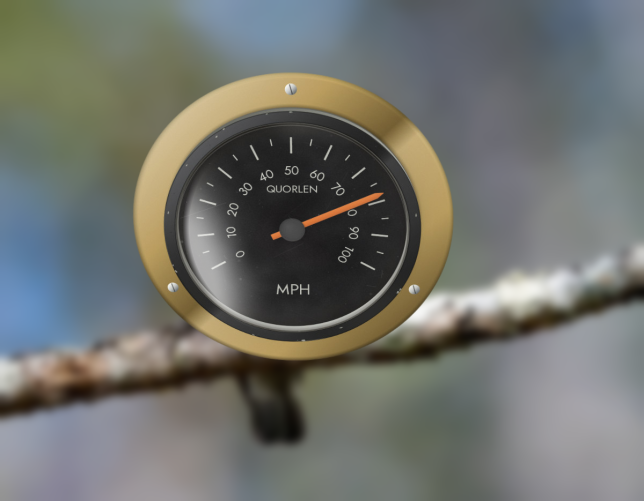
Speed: 77.5 mph
